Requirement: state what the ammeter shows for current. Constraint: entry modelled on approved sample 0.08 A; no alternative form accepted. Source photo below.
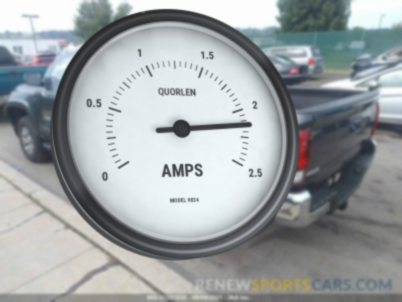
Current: 2.15 A
